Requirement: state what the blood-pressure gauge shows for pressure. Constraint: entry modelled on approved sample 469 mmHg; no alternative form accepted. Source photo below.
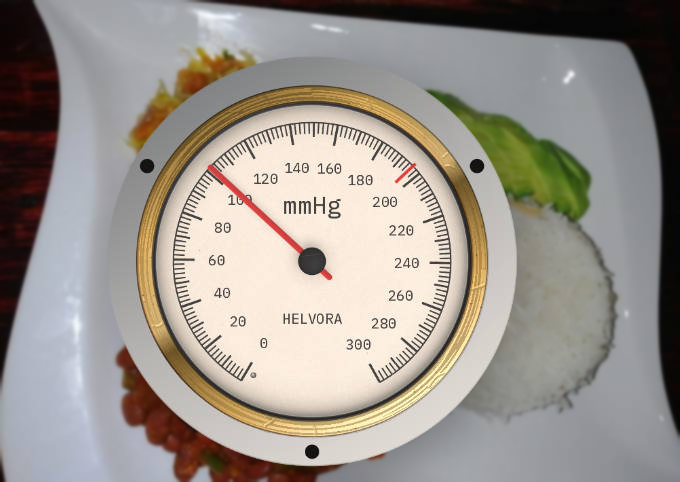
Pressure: 102 mmHg
